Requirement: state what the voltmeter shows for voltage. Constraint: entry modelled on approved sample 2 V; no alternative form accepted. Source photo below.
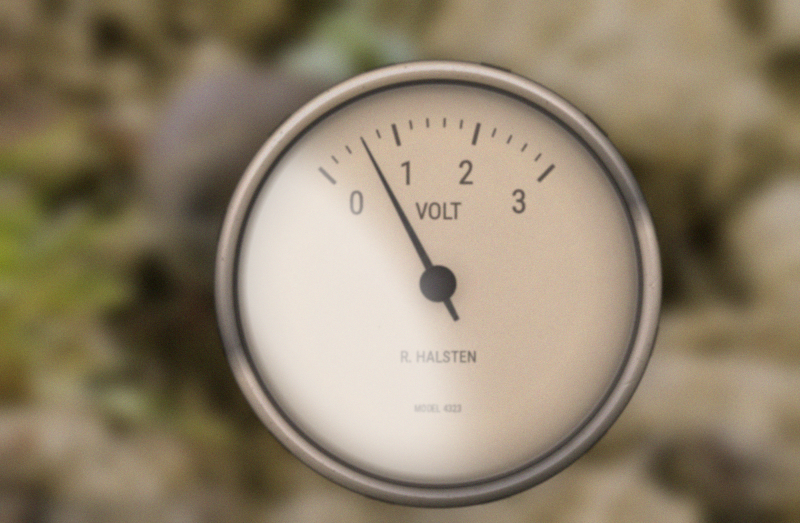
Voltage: 0.6 V
